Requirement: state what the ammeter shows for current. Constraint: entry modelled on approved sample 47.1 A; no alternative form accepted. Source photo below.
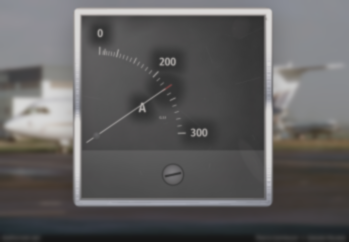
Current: 230 A
